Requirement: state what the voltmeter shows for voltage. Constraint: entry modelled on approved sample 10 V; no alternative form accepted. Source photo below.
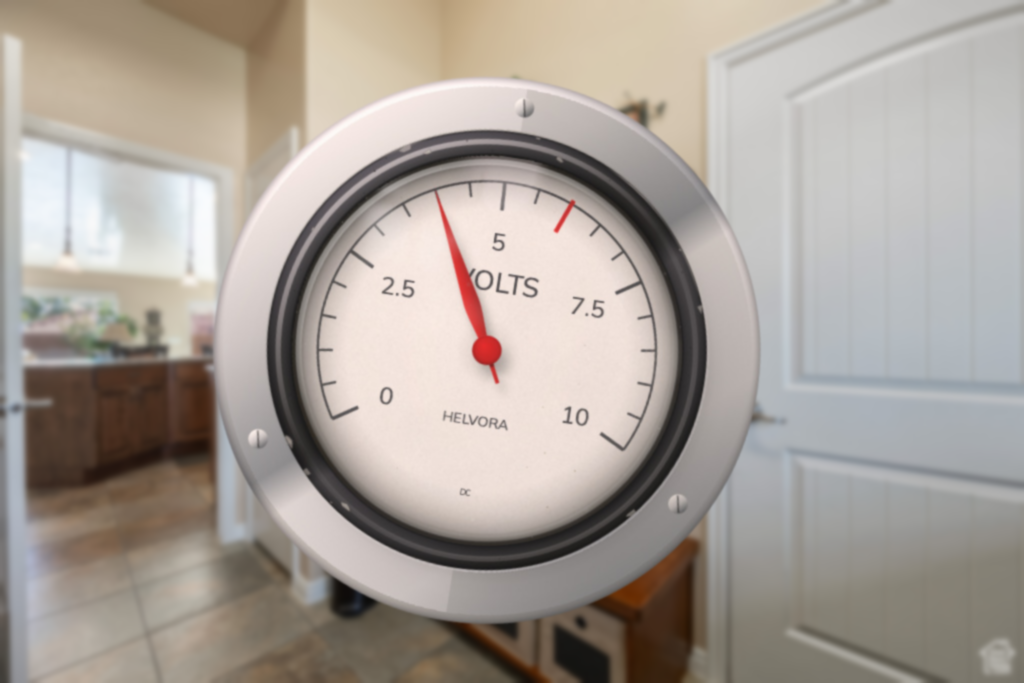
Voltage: 4 V
